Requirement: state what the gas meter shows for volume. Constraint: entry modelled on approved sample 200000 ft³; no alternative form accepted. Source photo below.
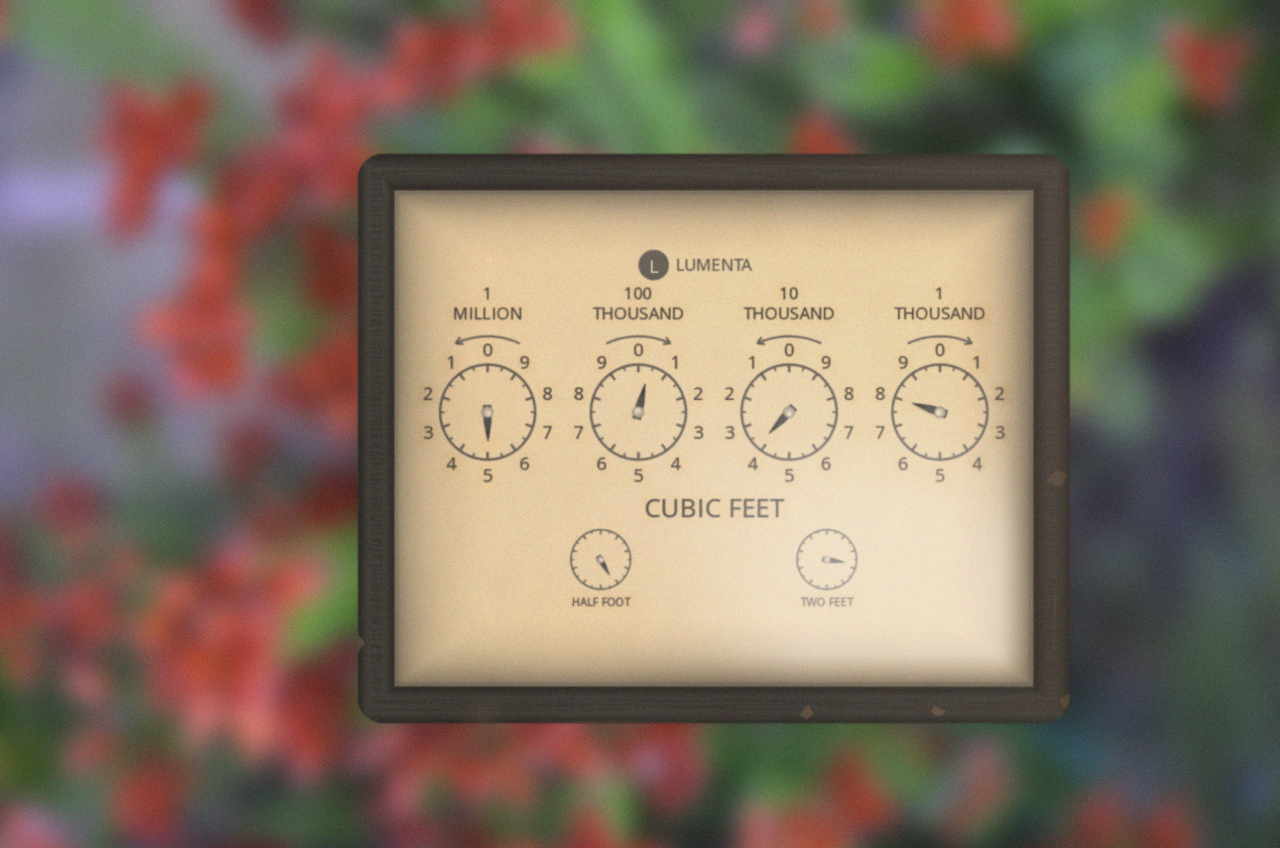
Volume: 503800 ft³
